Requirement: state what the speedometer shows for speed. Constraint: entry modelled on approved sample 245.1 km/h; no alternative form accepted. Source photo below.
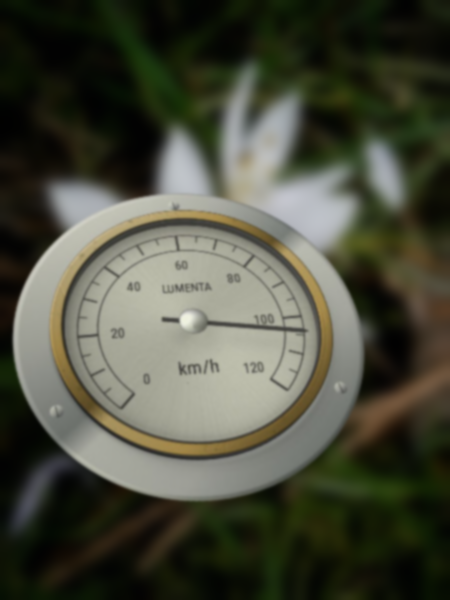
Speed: 105 km/h
